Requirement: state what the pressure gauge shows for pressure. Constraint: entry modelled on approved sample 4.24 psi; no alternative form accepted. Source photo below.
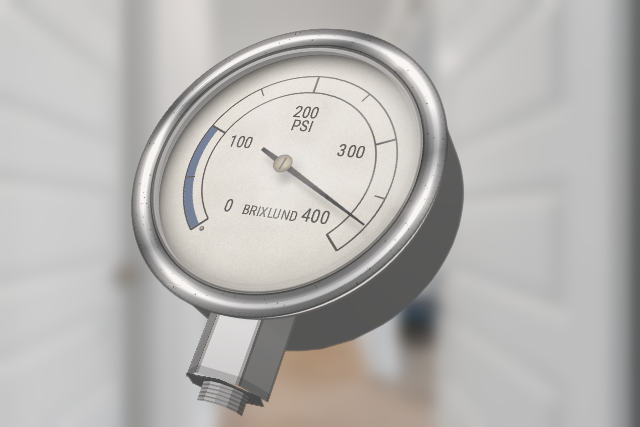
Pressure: 375 psi
